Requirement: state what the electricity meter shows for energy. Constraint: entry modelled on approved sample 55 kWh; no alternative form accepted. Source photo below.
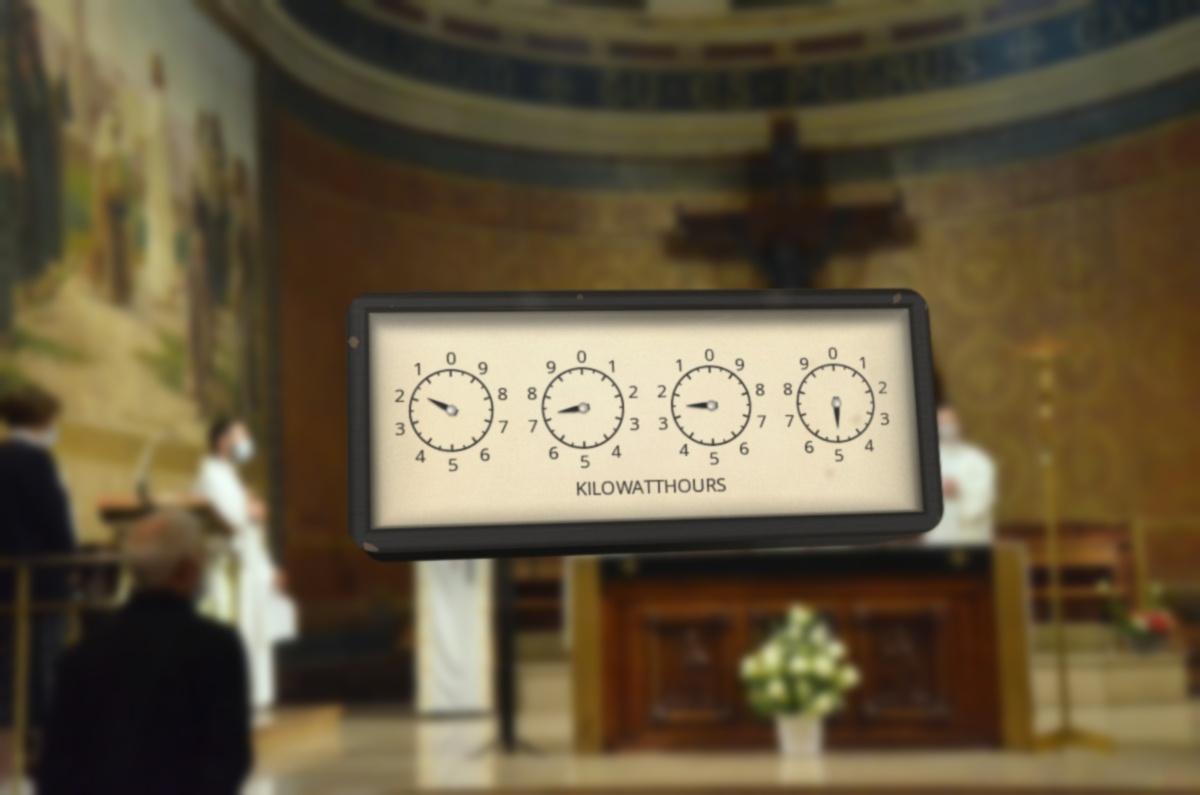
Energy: 1725 kWh
